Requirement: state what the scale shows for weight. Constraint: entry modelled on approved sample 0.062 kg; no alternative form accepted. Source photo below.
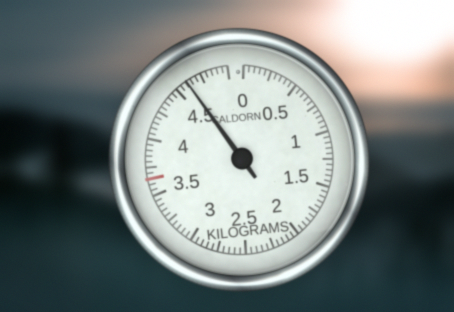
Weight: 4.6 kg
